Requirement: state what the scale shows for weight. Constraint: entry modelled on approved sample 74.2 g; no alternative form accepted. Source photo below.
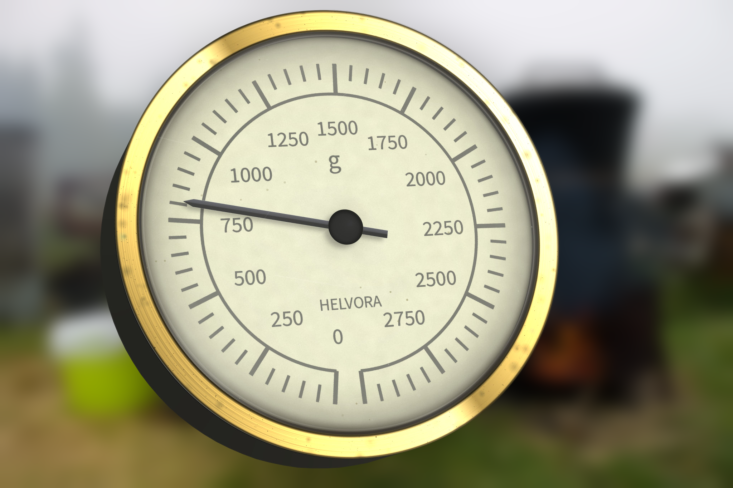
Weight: 800 g
